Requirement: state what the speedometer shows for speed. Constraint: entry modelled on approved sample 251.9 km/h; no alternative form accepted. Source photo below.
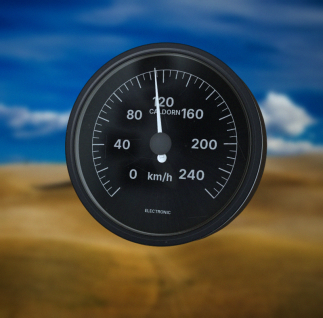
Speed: 115 km/h
